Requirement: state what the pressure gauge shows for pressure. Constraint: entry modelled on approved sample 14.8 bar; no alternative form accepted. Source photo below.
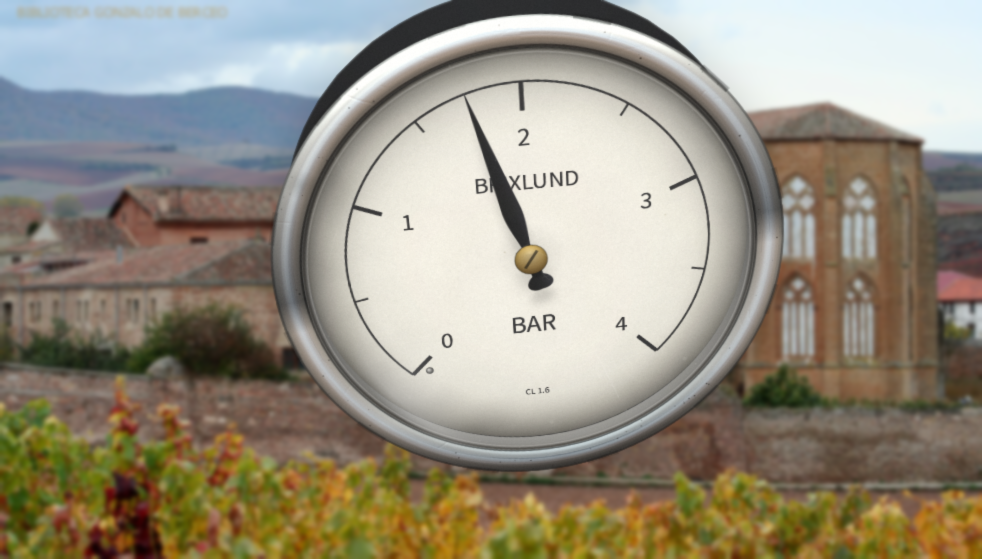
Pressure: 1.75 bar
